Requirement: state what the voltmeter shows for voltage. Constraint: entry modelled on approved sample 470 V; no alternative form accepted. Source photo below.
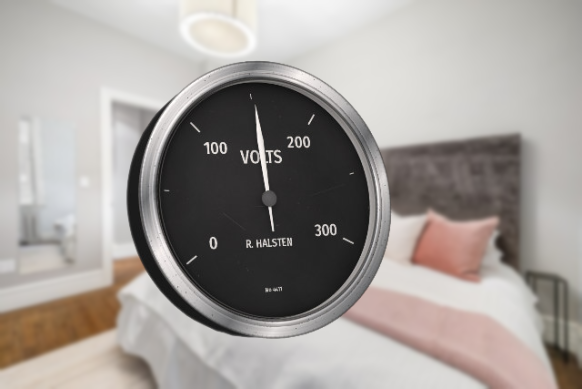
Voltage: 150 V
